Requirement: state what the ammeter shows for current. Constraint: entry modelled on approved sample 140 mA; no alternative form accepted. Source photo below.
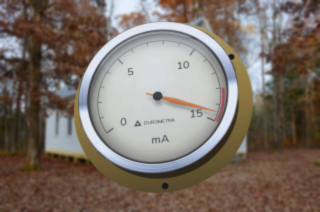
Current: 14.5 mA
